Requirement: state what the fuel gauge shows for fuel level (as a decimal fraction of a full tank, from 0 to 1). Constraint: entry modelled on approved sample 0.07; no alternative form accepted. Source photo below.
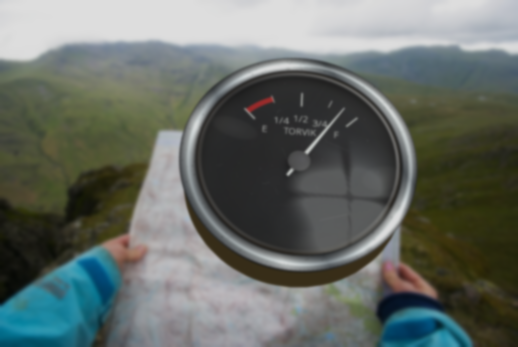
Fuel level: 0.875
